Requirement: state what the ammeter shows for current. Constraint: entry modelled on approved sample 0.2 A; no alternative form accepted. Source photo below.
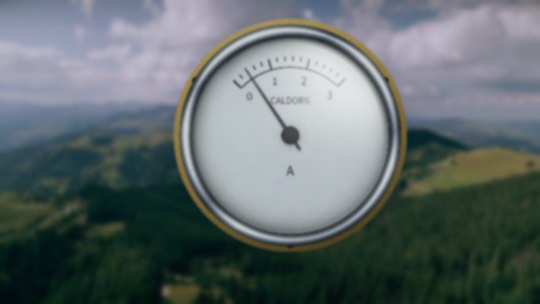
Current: 0.4 A
